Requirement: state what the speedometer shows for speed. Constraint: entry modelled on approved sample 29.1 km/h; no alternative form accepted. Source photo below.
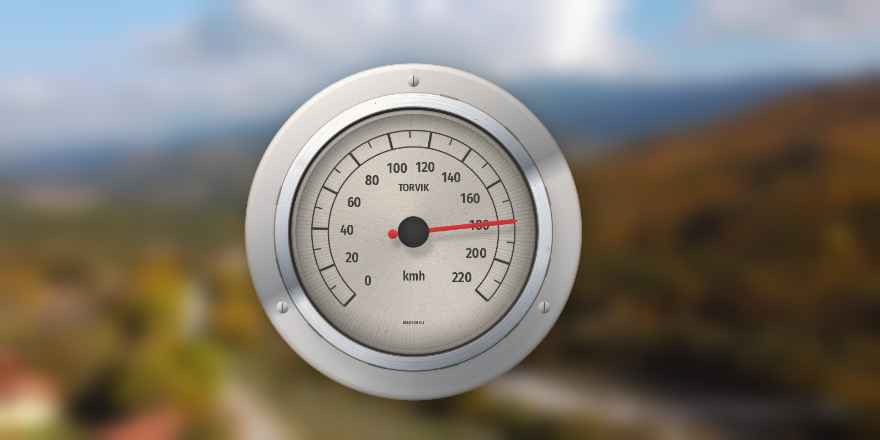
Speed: 180 km/h
